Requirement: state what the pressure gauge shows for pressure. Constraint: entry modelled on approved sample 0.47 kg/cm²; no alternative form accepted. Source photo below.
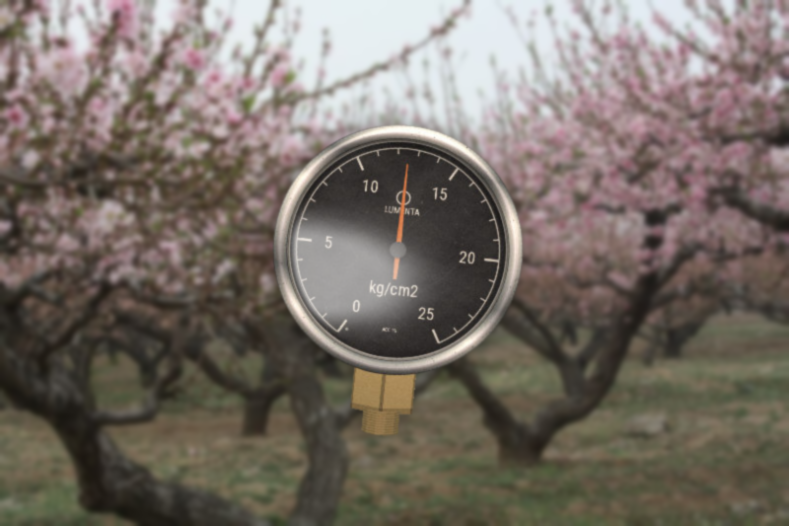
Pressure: 12.5 kg/cm²
